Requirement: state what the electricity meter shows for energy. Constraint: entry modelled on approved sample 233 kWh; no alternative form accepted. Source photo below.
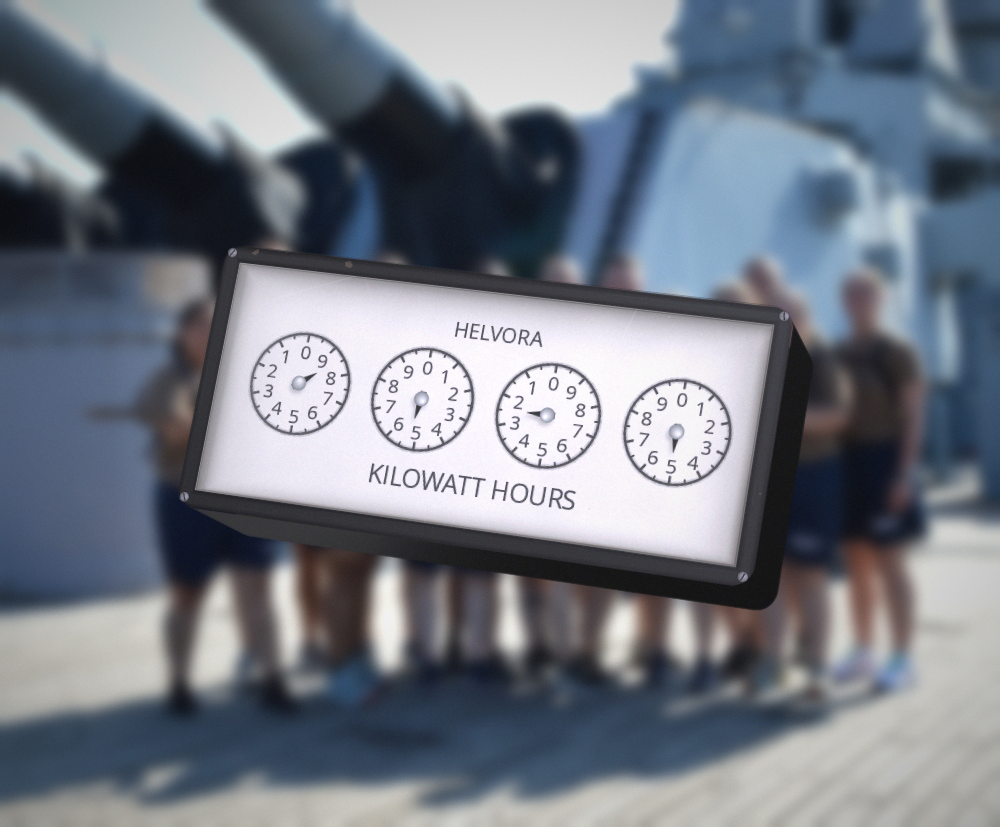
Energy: 8525 kWh
